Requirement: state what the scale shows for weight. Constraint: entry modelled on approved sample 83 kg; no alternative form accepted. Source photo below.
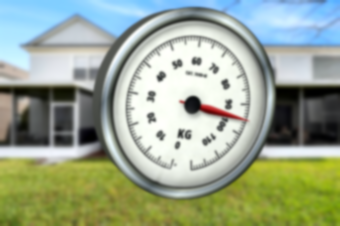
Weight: 95 kg
